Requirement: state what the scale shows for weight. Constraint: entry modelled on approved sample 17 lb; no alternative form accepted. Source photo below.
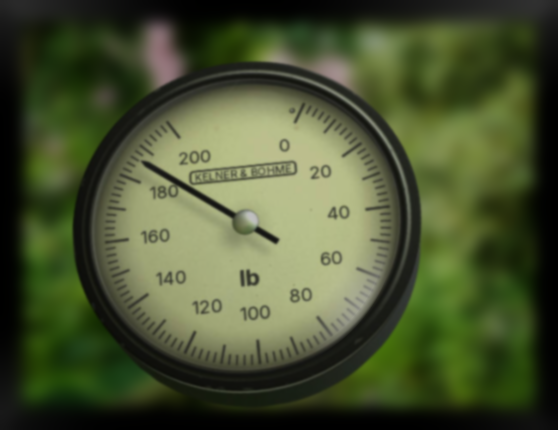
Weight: 186 lb
